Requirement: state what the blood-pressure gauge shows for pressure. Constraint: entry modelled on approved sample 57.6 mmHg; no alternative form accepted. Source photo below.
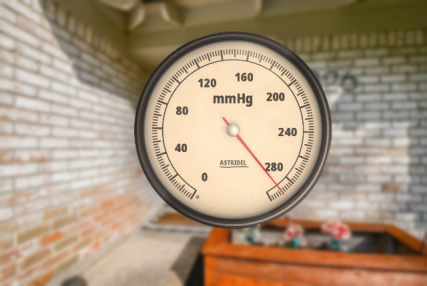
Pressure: 290 mmHg
